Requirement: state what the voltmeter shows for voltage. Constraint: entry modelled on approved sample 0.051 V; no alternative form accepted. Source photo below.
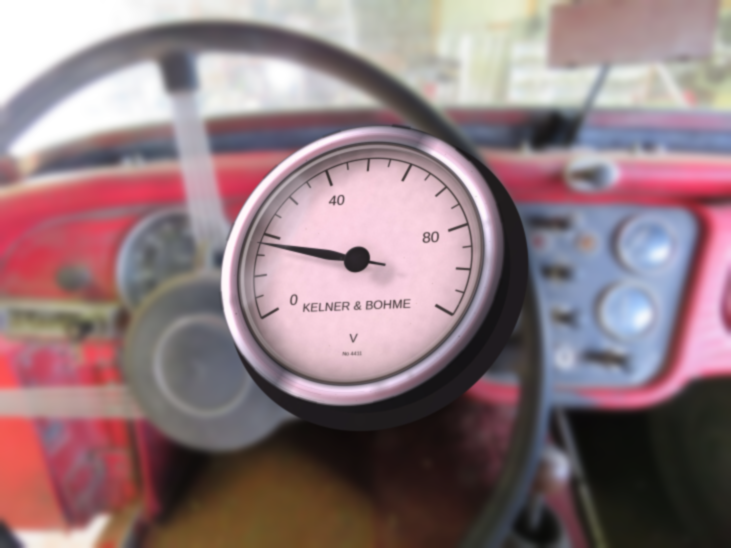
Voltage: 17.5 V
